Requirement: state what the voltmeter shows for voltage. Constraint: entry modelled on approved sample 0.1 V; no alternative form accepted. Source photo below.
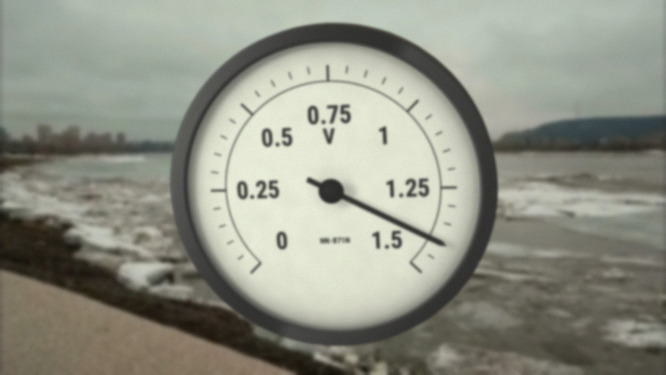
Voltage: 1.4 V
